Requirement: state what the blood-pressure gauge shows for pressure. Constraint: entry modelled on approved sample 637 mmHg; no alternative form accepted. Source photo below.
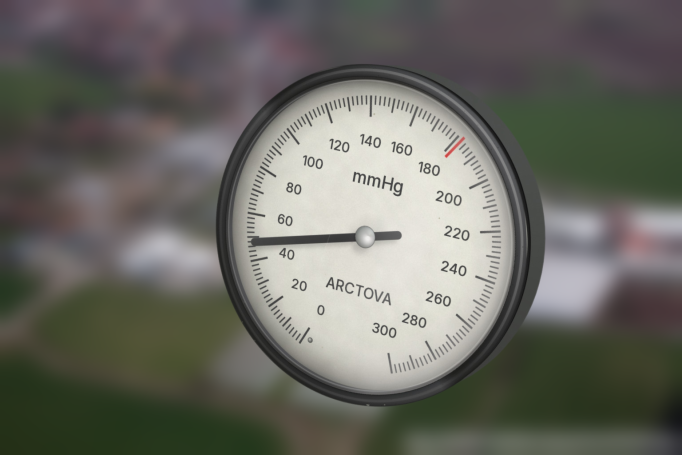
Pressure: 48 mmHg
